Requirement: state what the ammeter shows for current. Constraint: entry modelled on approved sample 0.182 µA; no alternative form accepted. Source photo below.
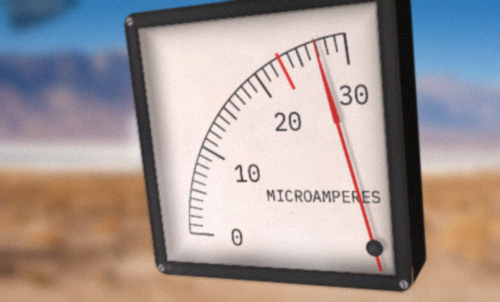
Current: 27 µA
